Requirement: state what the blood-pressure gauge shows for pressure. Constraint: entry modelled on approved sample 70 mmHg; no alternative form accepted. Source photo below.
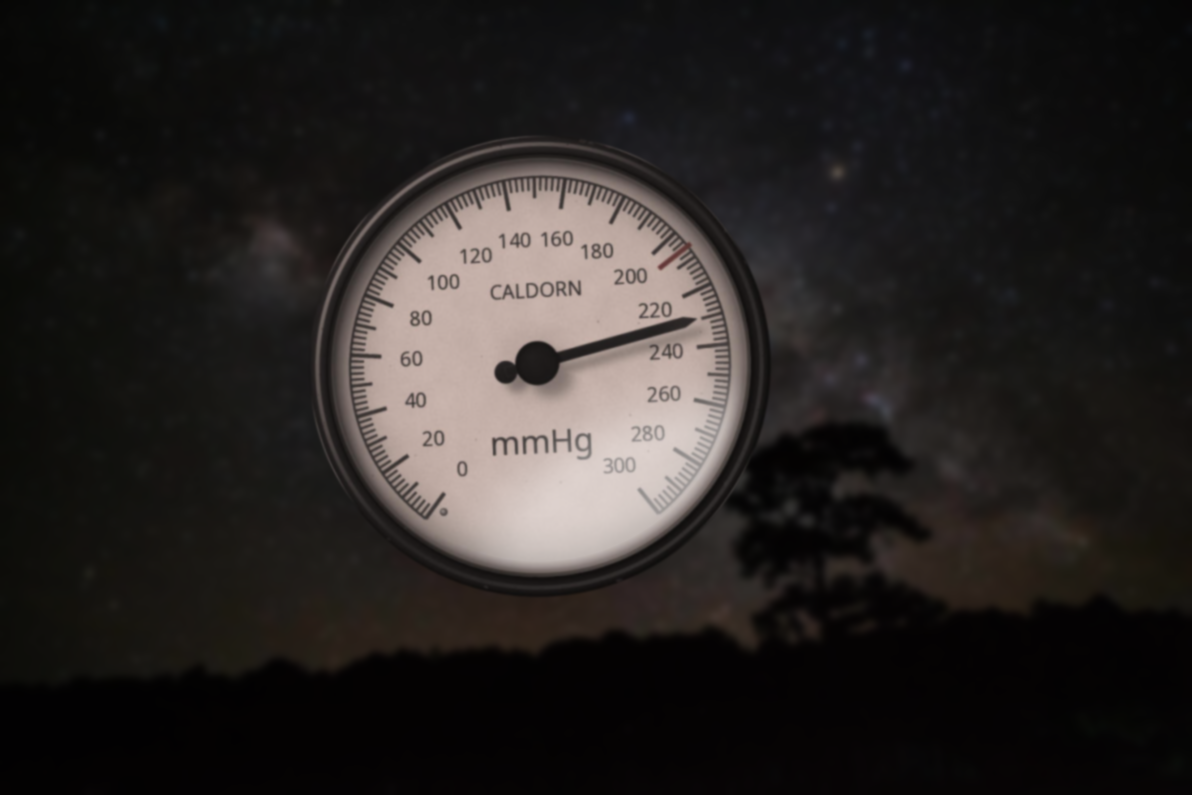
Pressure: 230 mmHg
